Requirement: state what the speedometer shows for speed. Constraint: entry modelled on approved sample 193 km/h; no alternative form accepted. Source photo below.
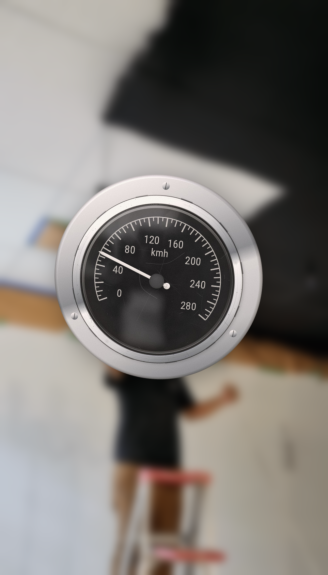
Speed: 55 km/h
